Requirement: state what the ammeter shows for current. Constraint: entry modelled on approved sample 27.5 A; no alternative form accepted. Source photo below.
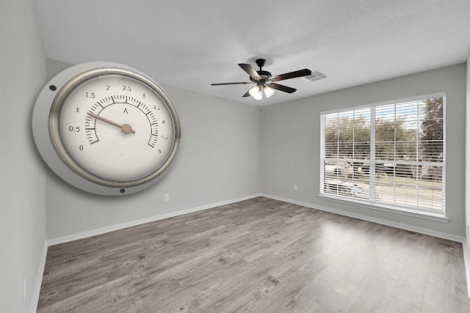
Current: 1 A
